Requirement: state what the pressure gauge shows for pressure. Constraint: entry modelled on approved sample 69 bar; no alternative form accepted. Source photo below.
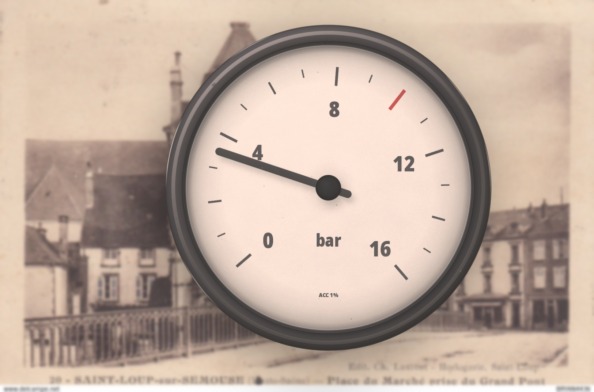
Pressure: 3.5 bar
